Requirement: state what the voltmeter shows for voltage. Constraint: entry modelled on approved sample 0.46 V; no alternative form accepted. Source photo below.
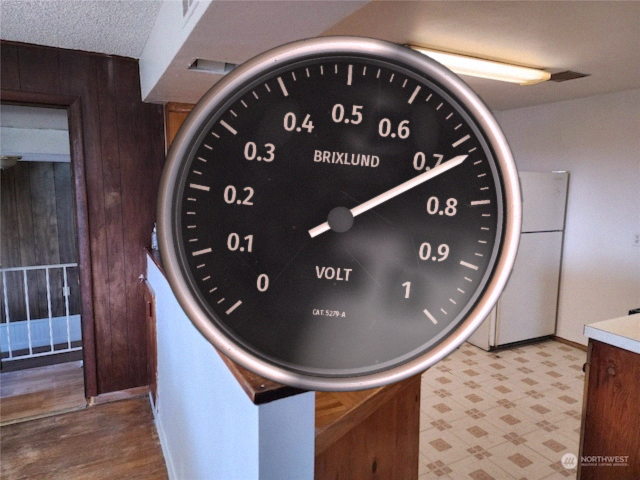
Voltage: 0.72 V
